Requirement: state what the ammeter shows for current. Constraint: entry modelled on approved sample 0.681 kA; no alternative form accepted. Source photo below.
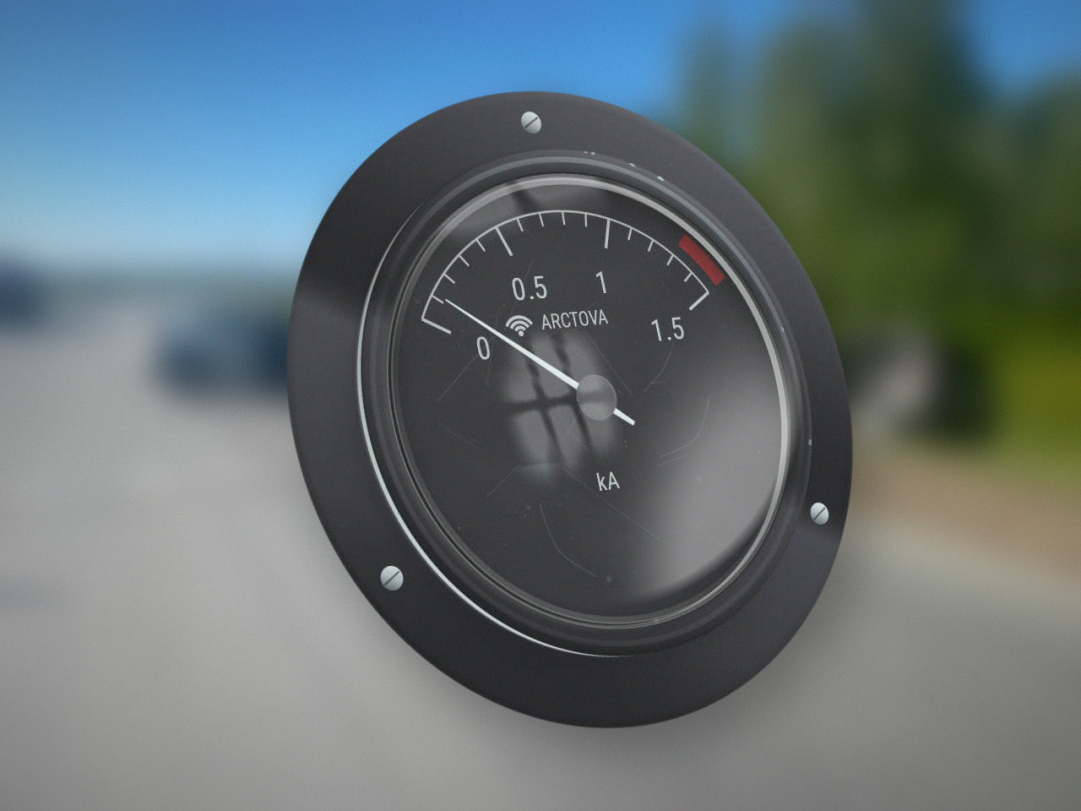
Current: 0.1 kA
